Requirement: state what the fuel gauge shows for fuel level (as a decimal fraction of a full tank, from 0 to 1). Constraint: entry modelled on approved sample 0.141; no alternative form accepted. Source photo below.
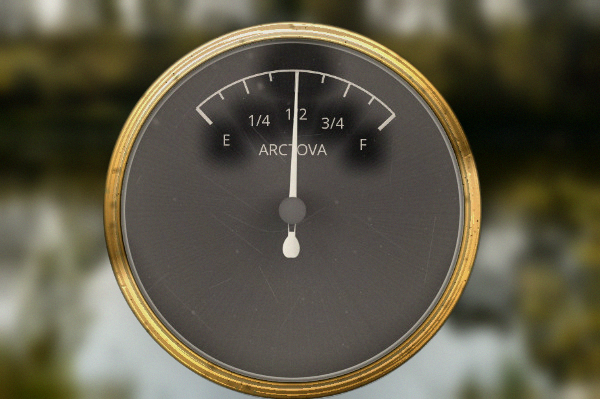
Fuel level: 0.5
